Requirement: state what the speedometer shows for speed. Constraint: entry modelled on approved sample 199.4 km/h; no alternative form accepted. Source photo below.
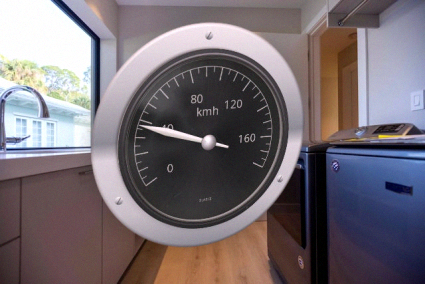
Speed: 37.5 km/h
